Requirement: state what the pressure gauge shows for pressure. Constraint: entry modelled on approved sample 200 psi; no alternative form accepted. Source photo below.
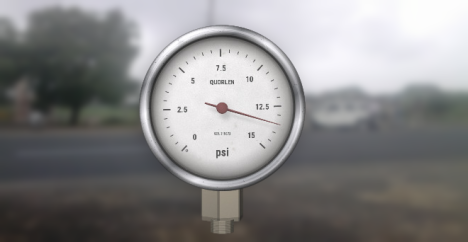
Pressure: 13.5 psi
